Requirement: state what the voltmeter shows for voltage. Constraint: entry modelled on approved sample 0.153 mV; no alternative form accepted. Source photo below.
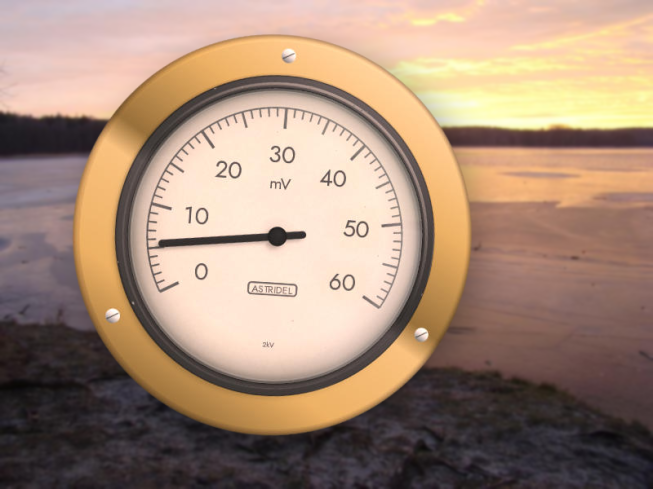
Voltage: 5.5 mV
